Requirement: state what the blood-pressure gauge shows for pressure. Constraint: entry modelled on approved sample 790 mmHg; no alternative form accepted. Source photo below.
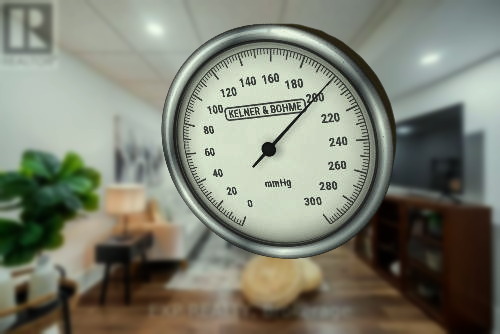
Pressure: 200 mmHg
